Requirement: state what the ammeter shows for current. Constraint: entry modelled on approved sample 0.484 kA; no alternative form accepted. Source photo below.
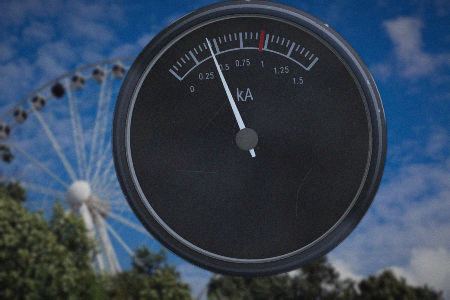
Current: 0.45 kA
